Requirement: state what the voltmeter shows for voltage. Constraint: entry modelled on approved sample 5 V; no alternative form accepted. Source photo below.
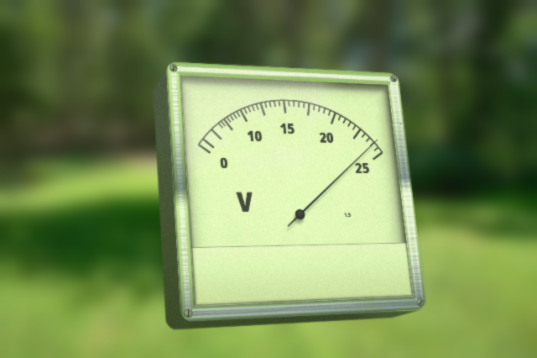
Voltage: 24 V
